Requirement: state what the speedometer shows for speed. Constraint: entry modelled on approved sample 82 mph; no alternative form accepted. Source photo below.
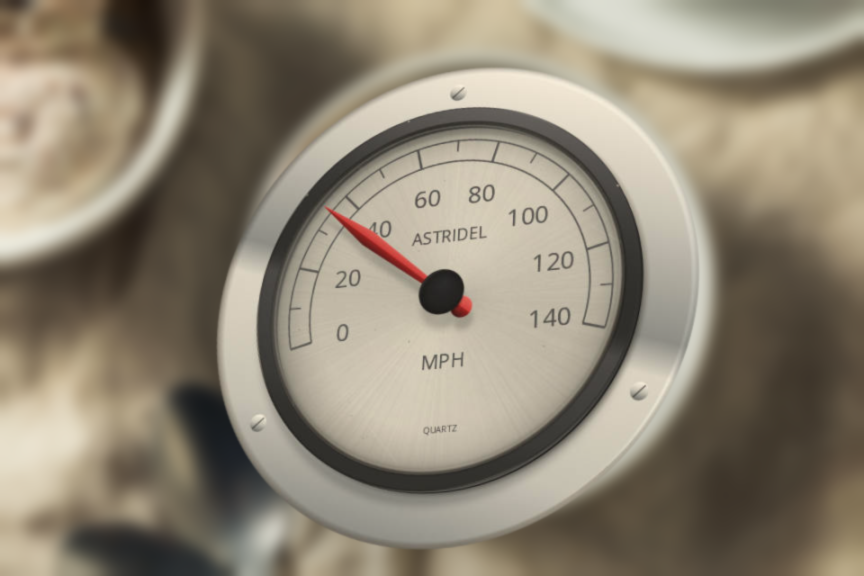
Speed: 35 mph
